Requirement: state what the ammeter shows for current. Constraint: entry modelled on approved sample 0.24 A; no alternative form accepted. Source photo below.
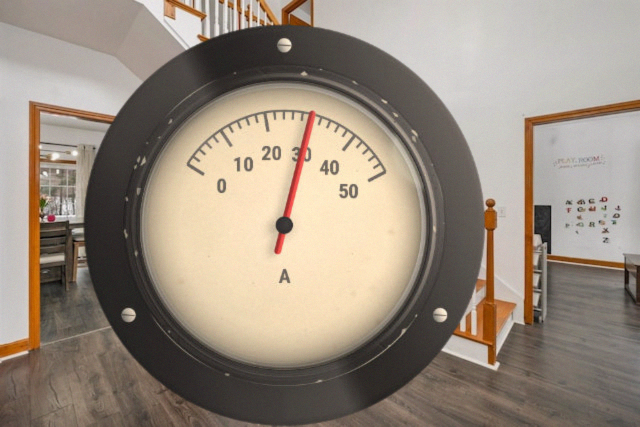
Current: 30 A
